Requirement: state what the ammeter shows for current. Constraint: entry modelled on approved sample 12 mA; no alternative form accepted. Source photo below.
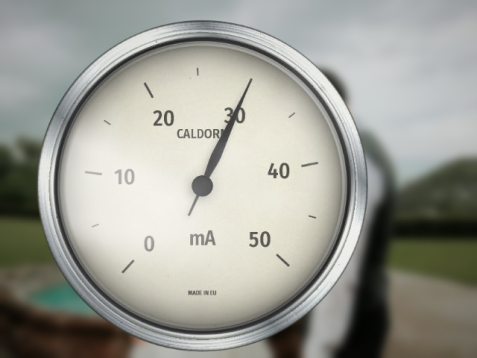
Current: 30 mA
